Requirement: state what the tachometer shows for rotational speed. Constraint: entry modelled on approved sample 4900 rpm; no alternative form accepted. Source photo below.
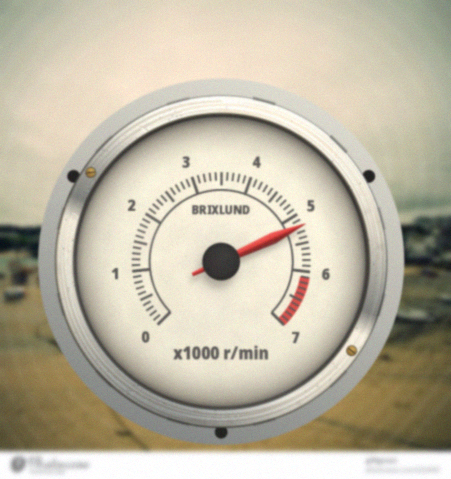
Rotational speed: 5200 rpm
